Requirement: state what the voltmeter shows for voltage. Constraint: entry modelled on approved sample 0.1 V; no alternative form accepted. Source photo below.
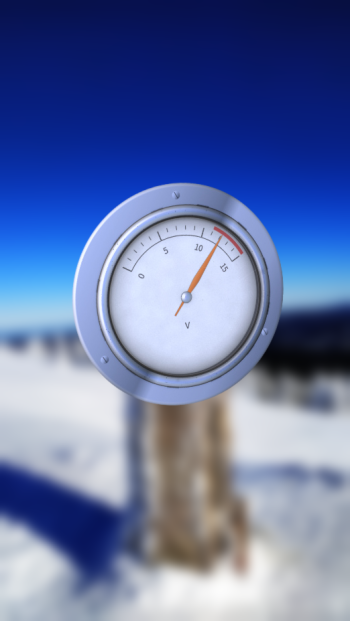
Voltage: 12 V
